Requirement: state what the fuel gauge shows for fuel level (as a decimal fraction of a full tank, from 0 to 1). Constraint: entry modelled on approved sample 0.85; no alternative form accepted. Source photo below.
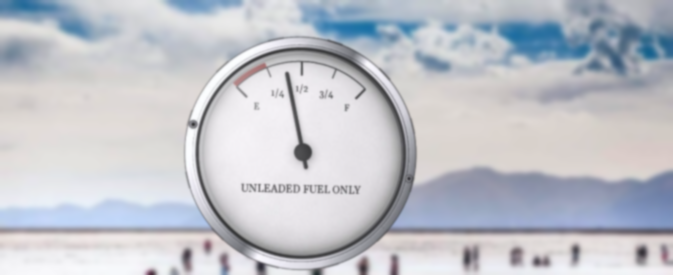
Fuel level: 0.375
